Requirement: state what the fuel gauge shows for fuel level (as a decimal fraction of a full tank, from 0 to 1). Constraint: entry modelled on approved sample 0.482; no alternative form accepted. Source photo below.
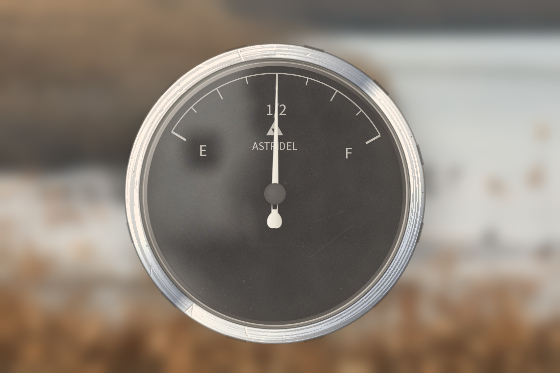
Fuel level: 0.5
